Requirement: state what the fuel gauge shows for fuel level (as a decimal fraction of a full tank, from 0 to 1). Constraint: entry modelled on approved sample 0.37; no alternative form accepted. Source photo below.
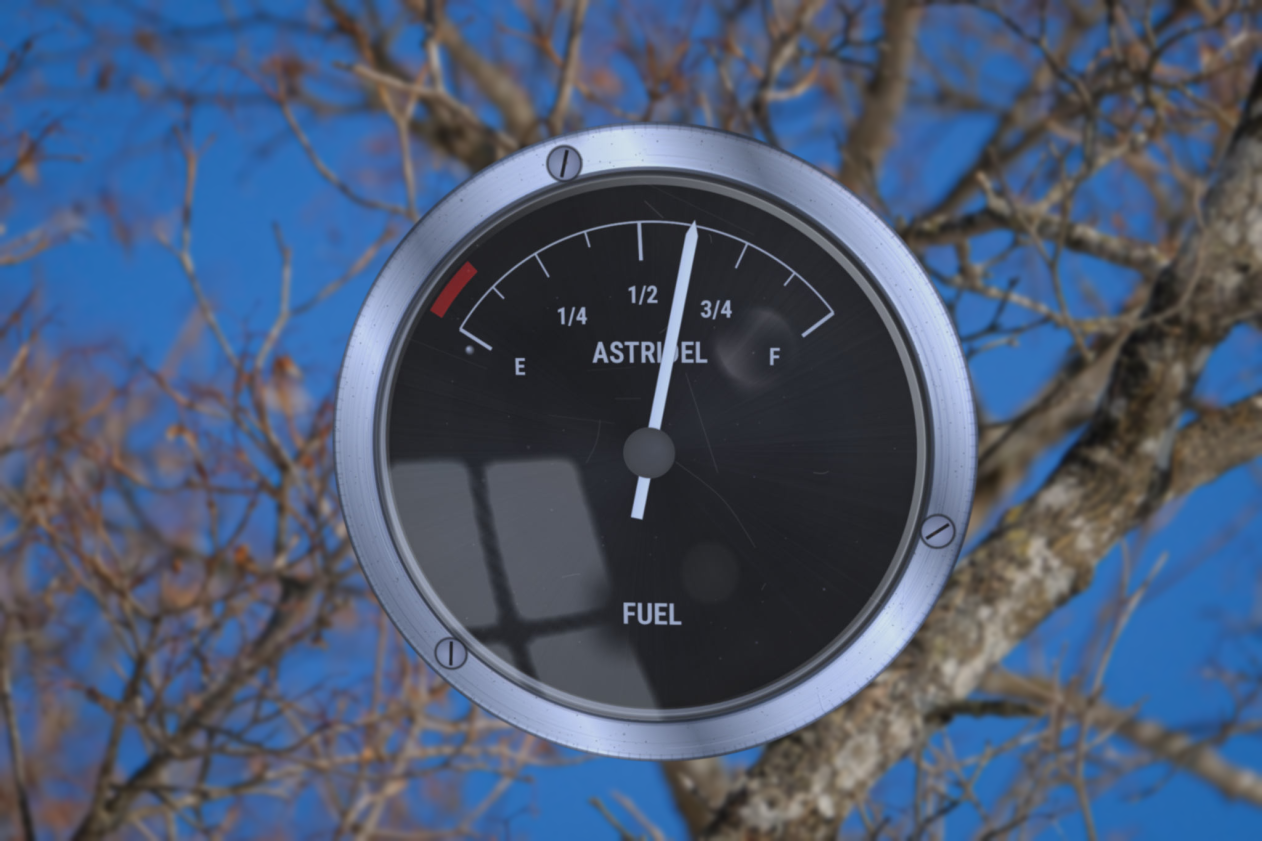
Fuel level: 0.625
